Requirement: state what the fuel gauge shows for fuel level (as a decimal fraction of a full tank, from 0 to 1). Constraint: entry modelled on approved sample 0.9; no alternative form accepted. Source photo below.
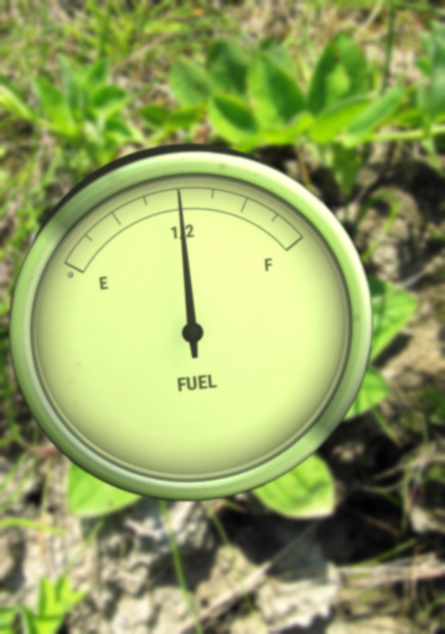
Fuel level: 0.5
